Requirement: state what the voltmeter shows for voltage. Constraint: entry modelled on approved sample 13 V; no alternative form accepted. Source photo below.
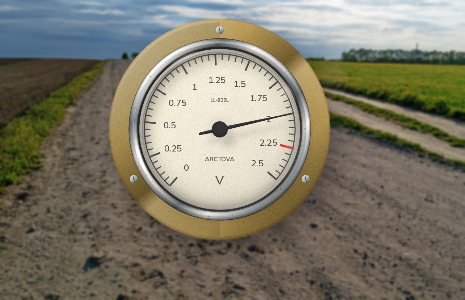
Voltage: 2 V
